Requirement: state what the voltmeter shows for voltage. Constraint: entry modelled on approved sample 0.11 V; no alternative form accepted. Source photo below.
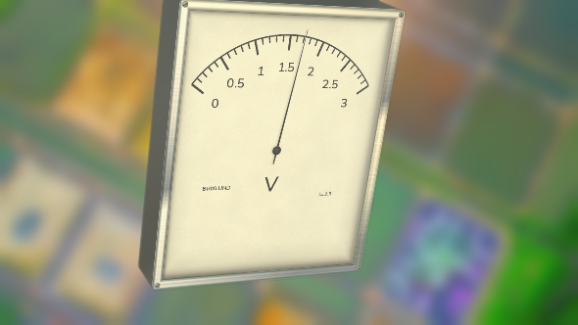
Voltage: 1.7 V
